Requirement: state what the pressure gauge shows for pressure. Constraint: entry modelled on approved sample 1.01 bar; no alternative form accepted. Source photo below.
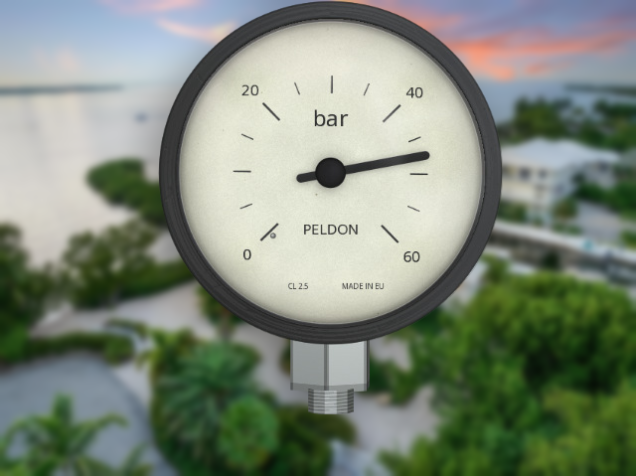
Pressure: 47.5 bar
